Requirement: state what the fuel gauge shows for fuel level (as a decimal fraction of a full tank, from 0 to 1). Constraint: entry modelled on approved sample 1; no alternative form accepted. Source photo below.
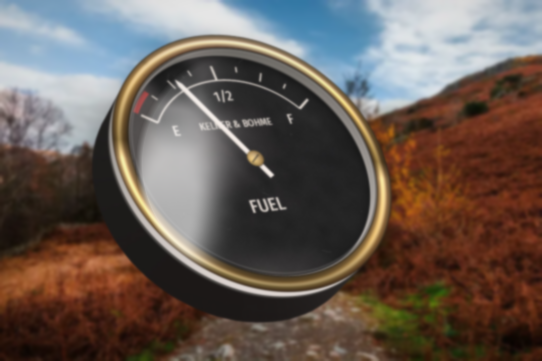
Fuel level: 0.25
